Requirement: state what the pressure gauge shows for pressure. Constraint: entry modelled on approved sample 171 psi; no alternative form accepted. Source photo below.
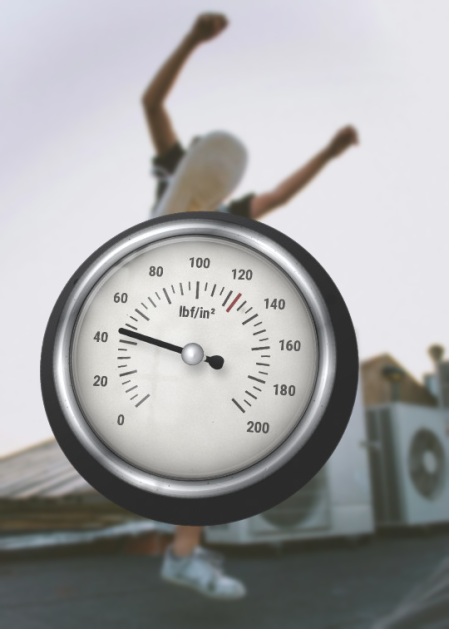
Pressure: 45 psi
